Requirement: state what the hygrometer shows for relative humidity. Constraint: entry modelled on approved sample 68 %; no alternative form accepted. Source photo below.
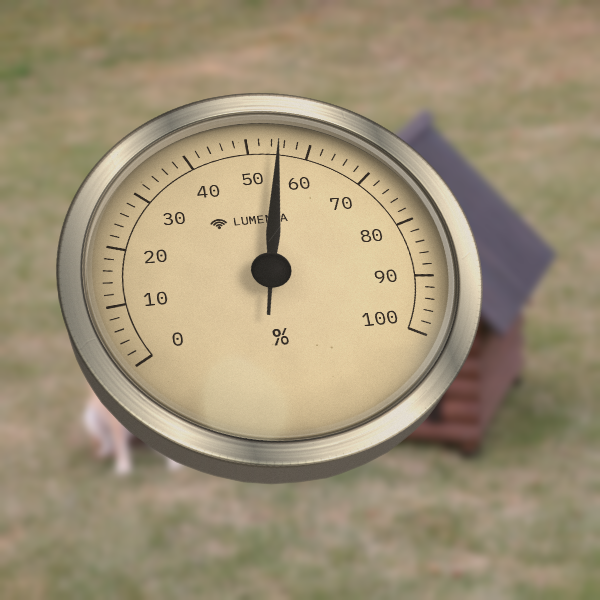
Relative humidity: 55 %
